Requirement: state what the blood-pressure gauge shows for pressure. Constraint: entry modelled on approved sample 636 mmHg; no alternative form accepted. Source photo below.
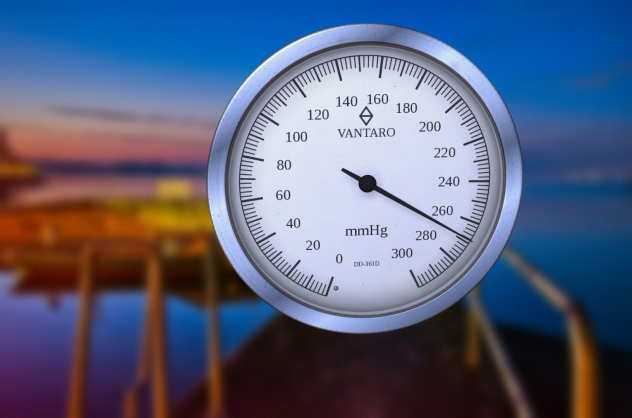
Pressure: 268 mmHg
